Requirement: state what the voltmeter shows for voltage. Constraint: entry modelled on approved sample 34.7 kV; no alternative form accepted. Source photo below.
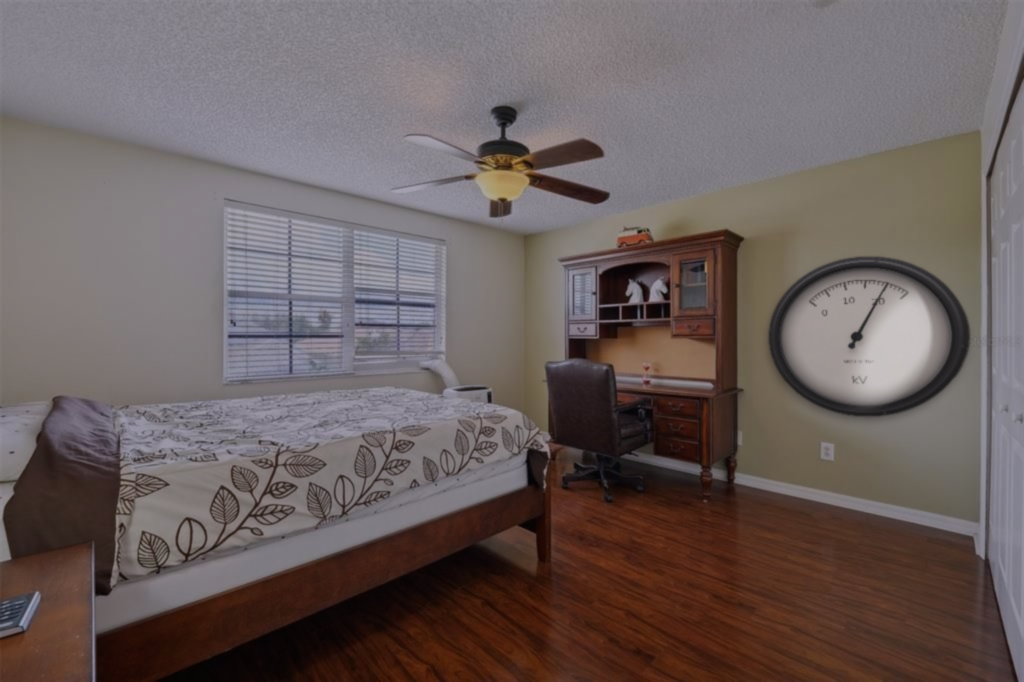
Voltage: 20 kV
